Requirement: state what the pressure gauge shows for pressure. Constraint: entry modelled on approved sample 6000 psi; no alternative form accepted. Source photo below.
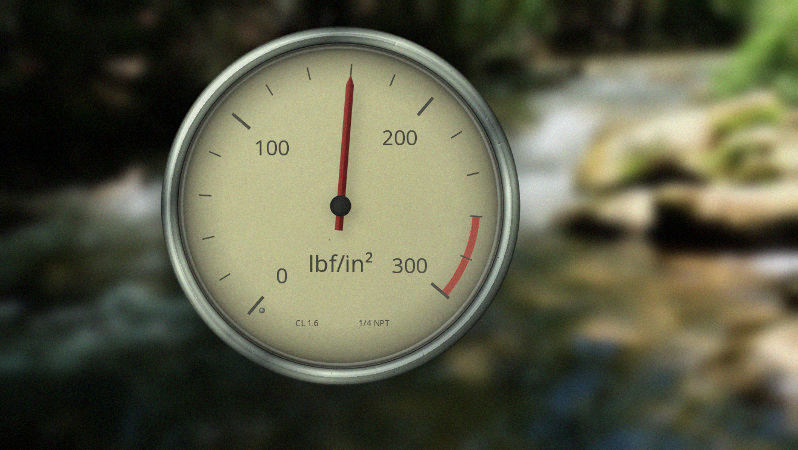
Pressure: 160 psi
